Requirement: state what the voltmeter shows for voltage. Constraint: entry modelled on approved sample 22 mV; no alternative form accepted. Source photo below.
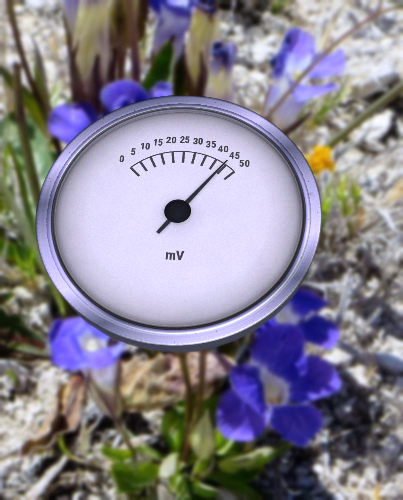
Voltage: 45 mV
